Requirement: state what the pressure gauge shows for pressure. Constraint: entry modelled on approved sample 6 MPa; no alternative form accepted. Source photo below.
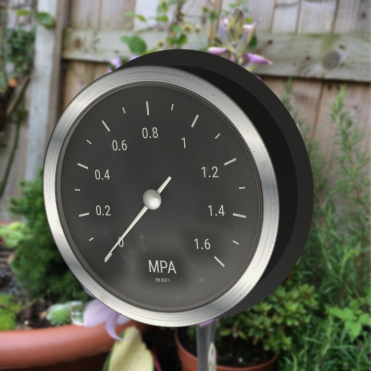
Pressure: 0 MPa
